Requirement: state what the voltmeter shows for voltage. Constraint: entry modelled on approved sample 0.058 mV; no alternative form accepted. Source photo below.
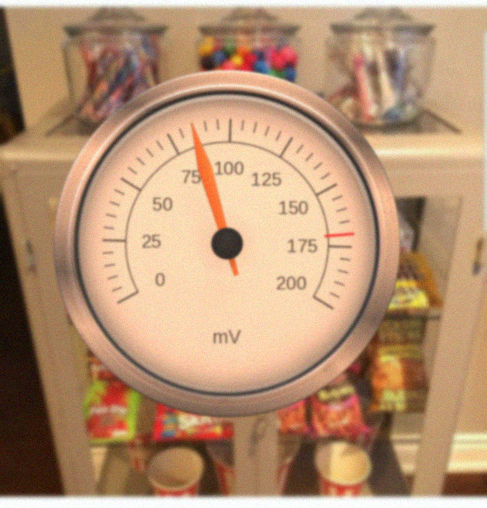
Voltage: 85 mV
